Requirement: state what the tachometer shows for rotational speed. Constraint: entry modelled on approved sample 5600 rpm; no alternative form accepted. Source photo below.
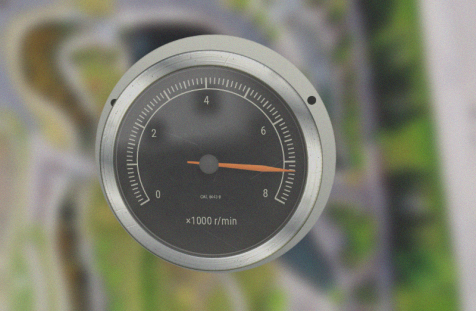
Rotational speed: 7200 rpm
